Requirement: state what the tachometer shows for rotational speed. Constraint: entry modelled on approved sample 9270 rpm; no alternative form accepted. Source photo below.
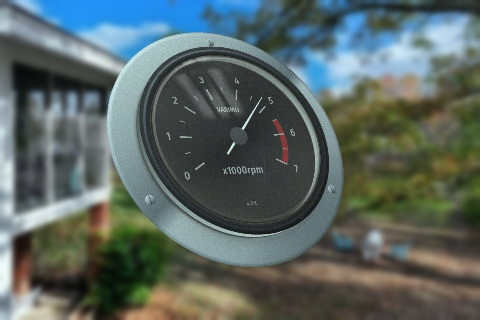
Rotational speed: 4750 rpm
